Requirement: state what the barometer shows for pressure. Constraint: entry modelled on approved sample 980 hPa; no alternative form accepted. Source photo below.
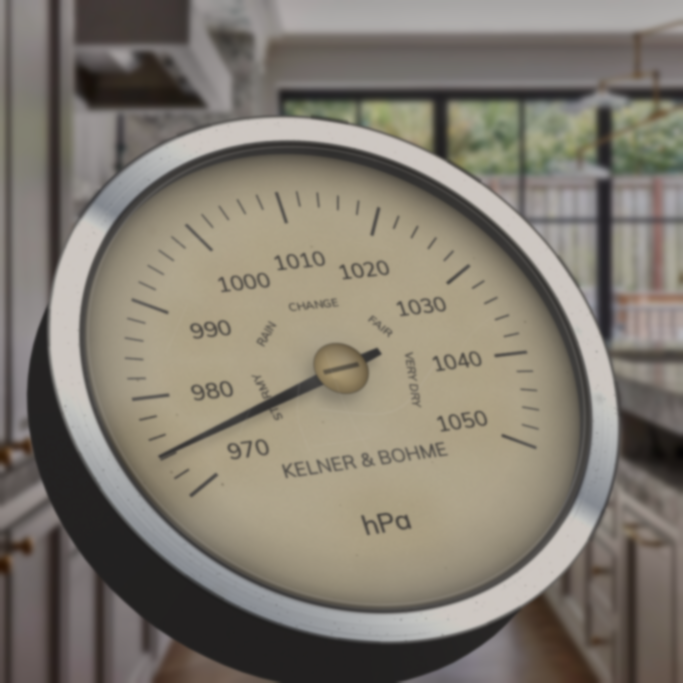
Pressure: 974 hPa
